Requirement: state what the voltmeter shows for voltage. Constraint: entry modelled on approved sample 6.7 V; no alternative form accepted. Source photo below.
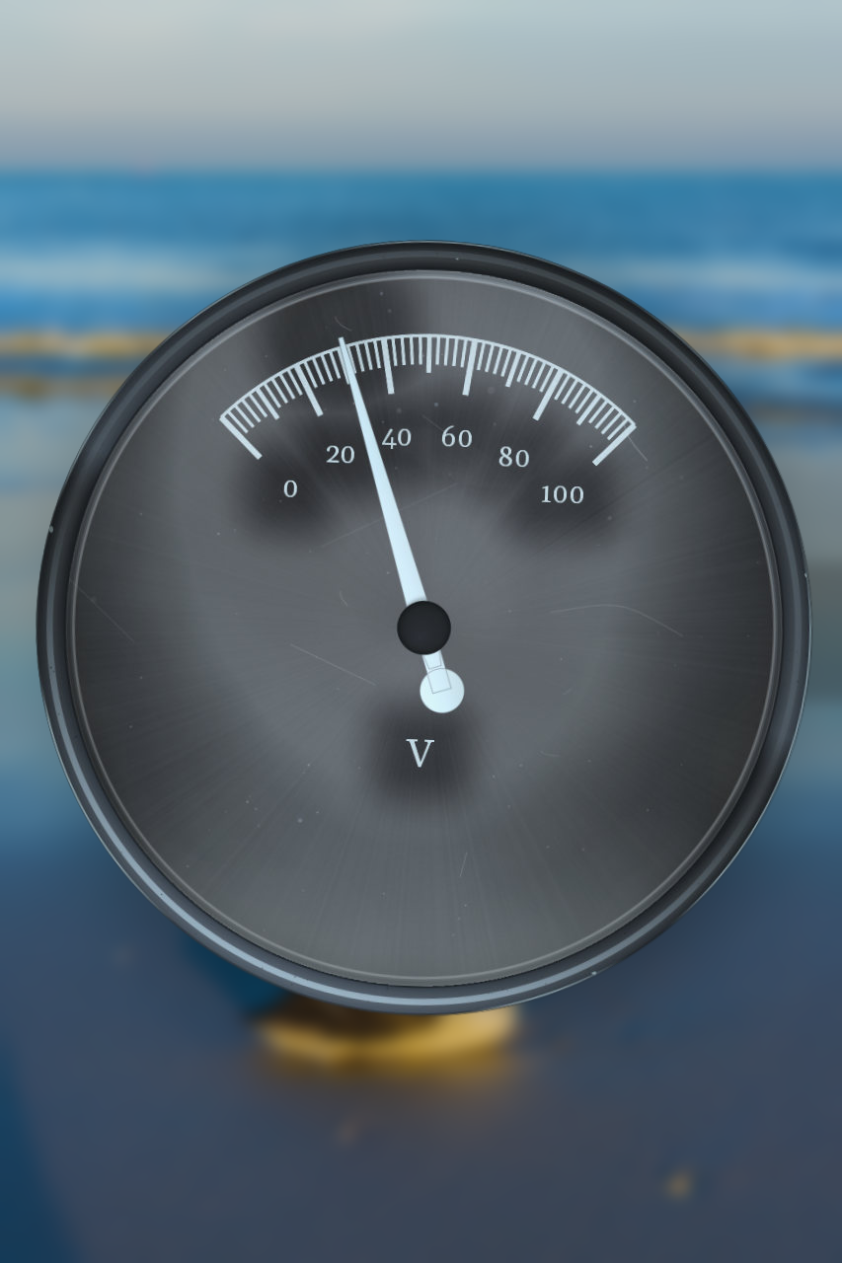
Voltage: 31 V
